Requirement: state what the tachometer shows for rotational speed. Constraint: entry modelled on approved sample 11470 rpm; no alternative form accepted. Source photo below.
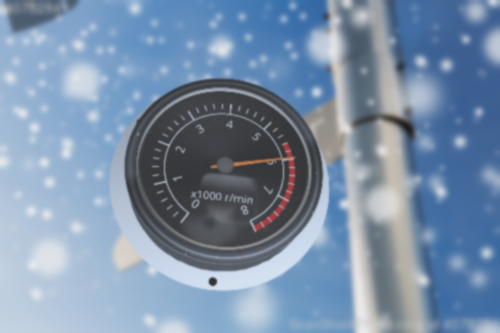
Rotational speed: 6000 rpm
